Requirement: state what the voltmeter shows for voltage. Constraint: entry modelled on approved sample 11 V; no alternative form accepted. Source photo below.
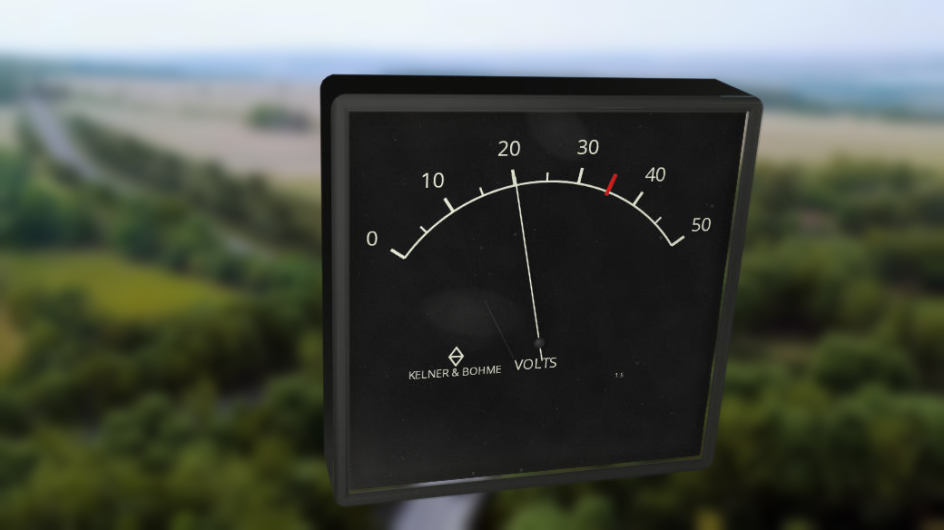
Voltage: 20 V
